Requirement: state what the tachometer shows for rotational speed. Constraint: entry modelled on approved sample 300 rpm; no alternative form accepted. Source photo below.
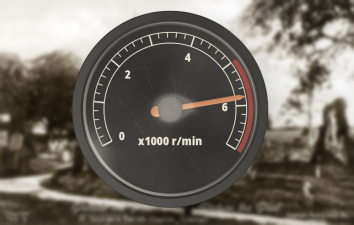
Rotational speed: 5800 rpm
